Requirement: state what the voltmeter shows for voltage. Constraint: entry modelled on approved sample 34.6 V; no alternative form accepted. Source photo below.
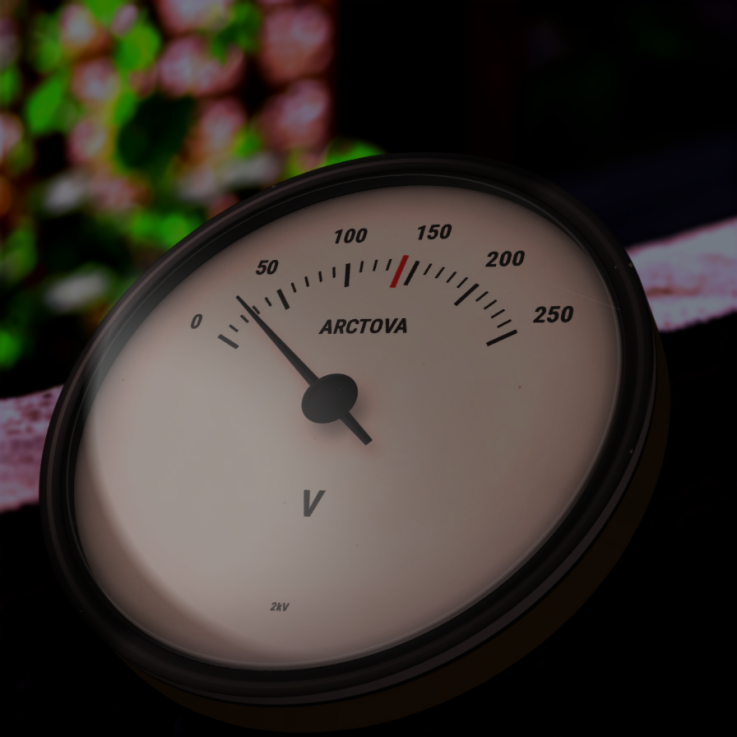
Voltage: 25 V
